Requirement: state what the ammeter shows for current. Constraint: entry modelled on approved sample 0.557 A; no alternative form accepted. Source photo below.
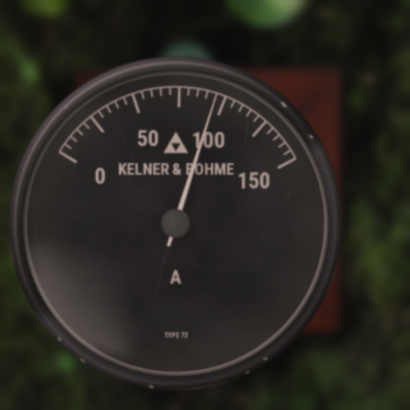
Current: 95 A
